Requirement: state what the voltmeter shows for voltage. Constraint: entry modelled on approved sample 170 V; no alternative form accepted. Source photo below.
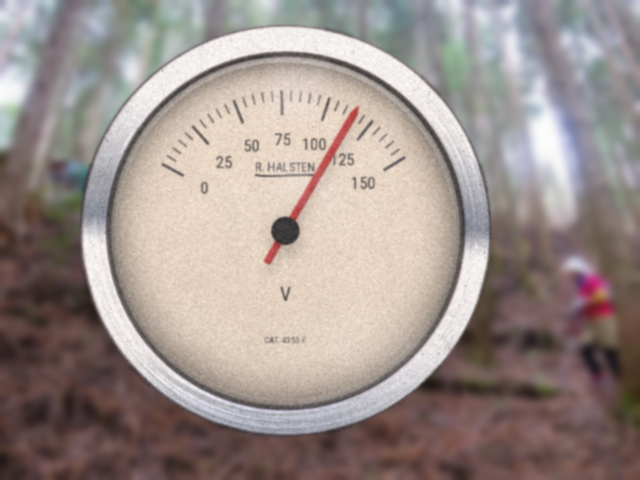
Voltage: 115 V
